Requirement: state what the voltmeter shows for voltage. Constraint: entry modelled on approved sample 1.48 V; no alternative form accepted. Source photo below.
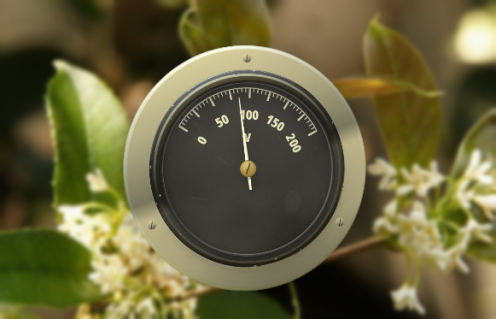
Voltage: 85 V
